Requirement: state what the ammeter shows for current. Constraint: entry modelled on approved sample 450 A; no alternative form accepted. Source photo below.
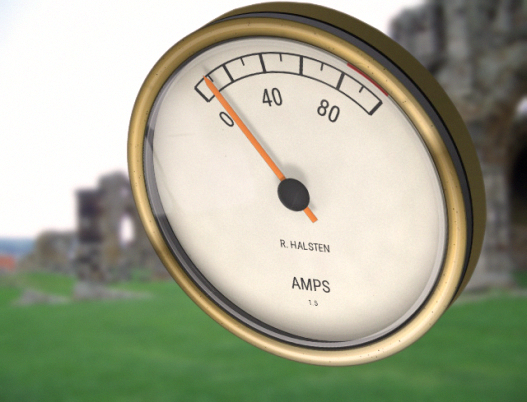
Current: 10 A
